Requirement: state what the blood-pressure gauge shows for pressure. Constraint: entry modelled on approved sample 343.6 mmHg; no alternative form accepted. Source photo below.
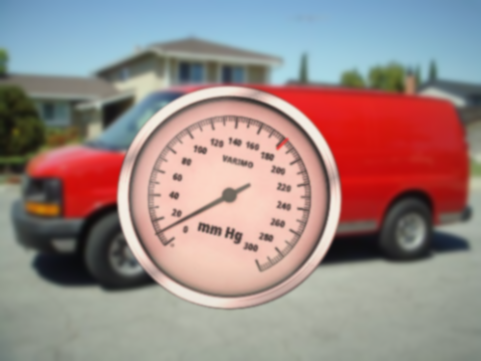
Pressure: 10 mmHg
